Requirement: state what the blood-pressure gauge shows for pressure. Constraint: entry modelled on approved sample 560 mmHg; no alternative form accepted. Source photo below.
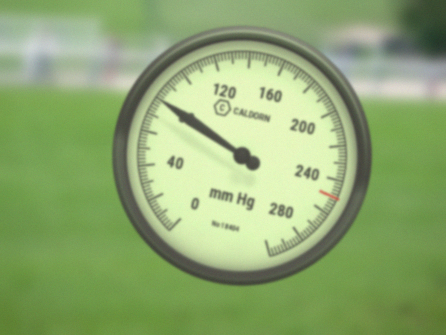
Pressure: 80 mmHg
